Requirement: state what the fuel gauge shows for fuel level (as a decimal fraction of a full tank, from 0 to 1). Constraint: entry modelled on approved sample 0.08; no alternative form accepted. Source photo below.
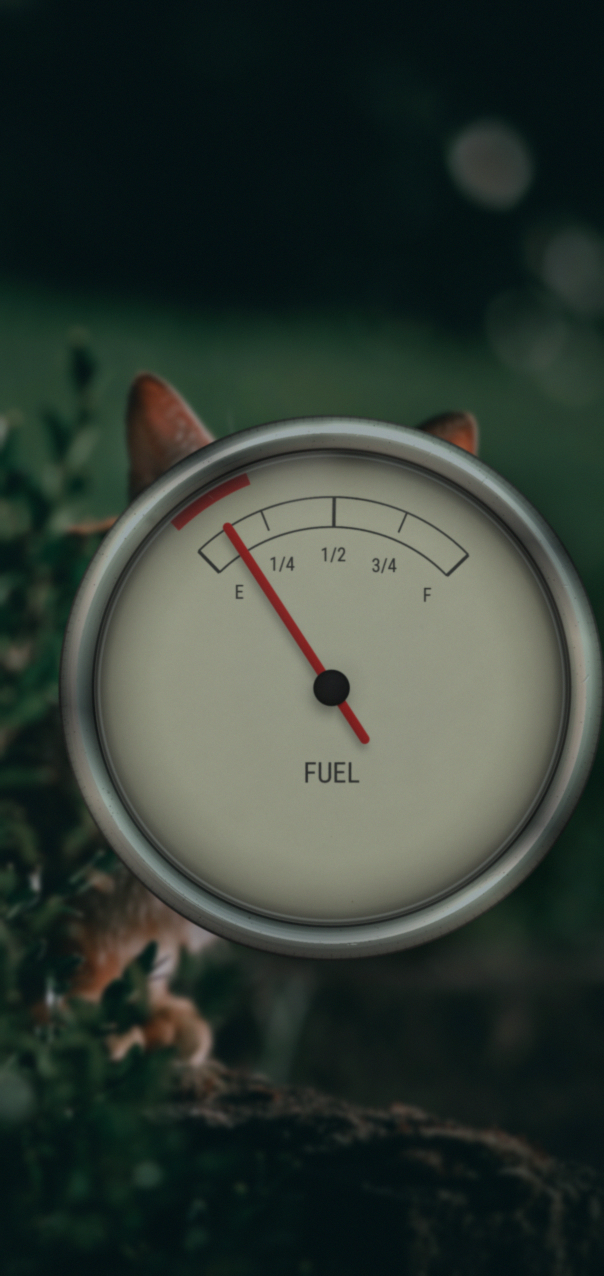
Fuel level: 0.125
